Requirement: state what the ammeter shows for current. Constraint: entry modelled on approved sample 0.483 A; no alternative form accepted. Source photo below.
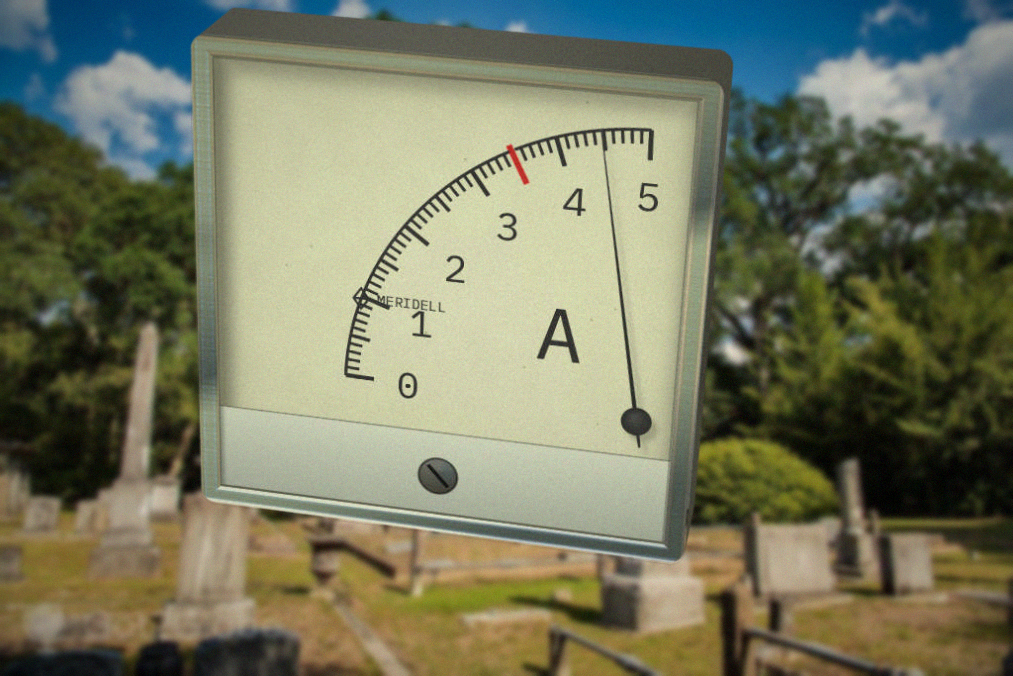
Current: 4.5 A
